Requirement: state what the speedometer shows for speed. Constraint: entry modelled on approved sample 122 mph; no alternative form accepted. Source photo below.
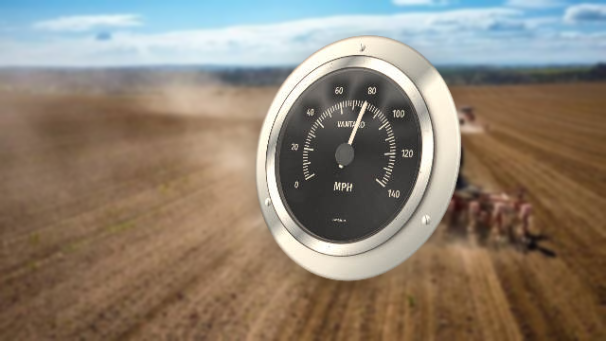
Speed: 80 mph
